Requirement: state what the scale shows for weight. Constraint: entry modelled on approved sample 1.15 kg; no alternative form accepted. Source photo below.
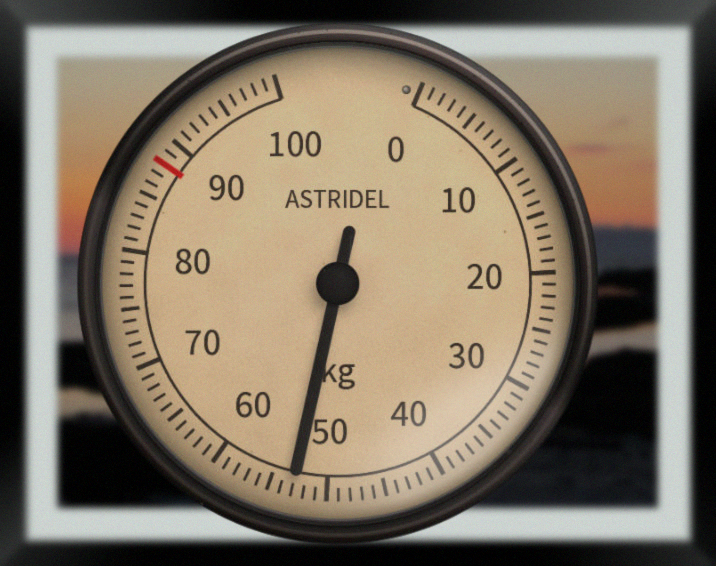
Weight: 53 kg
